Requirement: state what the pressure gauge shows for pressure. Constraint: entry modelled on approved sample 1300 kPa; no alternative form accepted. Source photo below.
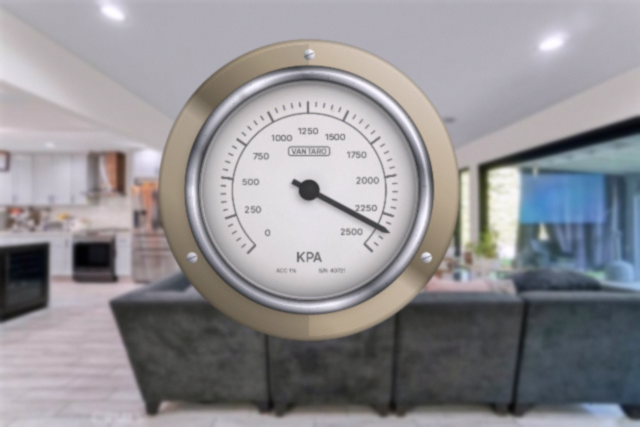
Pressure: 2350 kPa
